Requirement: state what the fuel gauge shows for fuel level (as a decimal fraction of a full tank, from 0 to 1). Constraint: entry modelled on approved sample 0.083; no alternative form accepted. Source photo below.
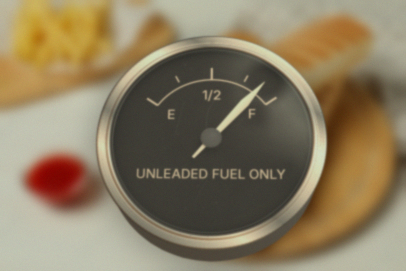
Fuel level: 0.875
